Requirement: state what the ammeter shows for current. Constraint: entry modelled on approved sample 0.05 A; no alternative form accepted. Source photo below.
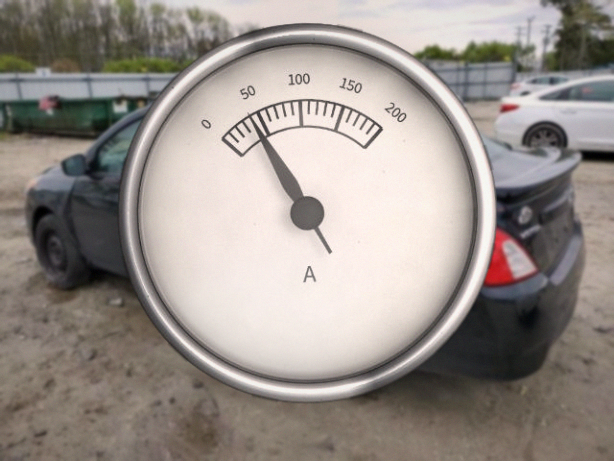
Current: 40 A
